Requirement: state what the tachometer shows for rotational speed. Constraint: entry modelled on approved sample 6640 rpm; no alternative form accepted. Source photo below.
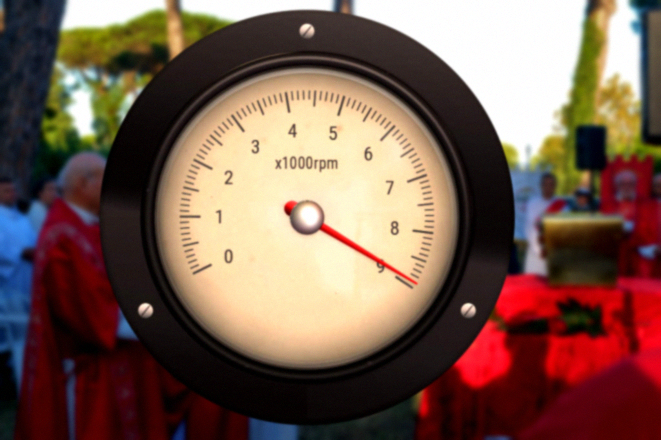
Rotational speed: 8900 rpm
